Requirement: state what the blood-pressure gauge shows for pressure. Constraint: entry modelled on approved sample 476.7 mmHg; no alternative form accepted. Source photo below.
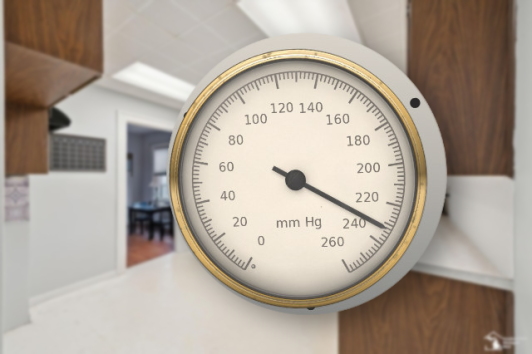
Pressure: 232 mmHg
